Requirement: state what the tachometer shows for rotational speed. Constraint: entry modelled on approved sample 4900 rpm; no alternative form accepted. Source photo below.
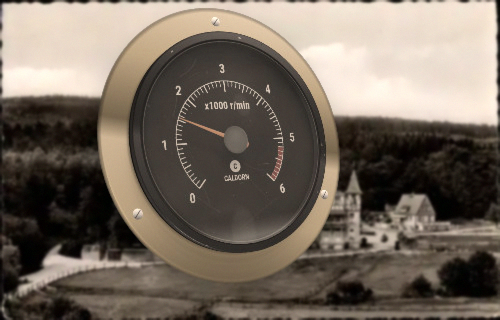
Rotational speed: 1500 rpm
